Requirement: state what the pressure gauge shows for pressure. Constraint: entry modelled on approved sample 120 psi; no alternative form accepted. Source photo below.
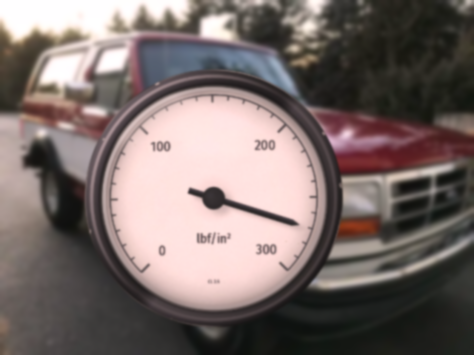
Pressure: 270 psi
